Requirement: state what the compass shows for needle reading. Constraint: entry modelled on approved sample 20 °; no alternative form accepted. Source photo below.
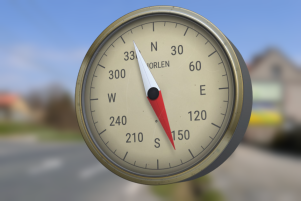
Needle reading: 160 °
